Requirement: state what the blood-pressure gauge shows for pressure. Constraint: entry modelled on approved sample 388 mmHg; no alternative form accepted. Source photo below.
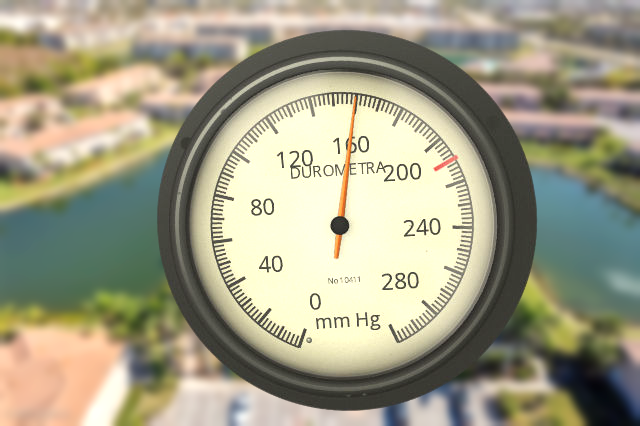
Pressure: 160 mmHg
